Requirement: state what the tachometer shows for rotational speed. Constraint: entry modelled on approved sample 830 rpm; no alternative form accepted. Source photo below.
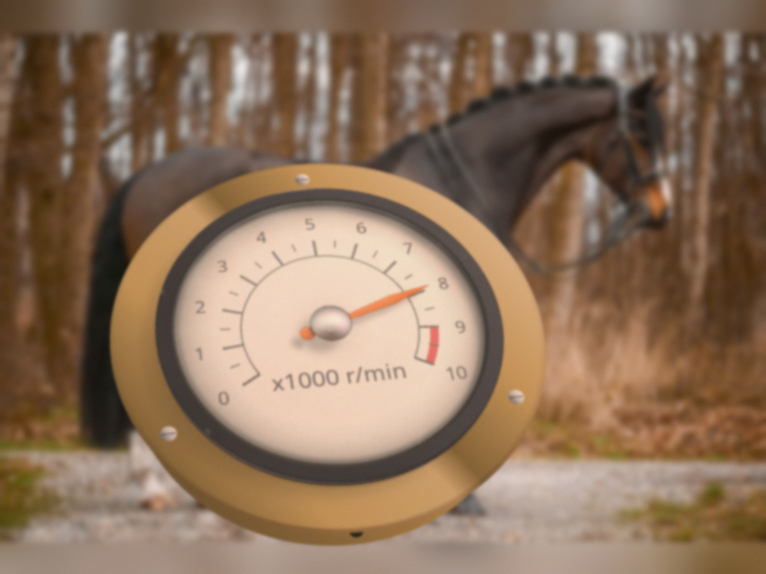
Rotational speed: 8000 rpm
